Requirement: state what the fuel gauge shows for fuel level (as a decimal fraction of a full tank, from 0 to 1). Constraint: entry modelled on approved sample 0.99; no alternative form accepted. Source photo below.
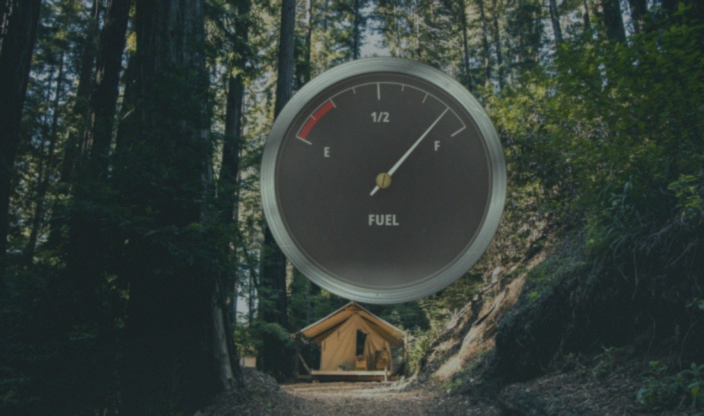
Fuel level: 0.875
